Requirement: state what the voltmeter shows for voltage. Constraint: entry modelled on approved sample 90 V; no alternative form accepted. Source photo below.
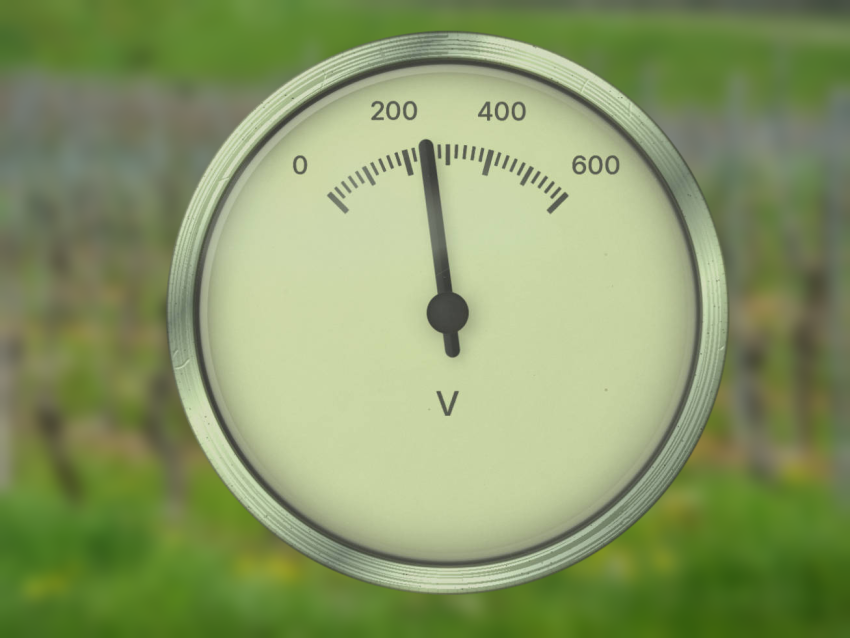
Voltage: 250 V
